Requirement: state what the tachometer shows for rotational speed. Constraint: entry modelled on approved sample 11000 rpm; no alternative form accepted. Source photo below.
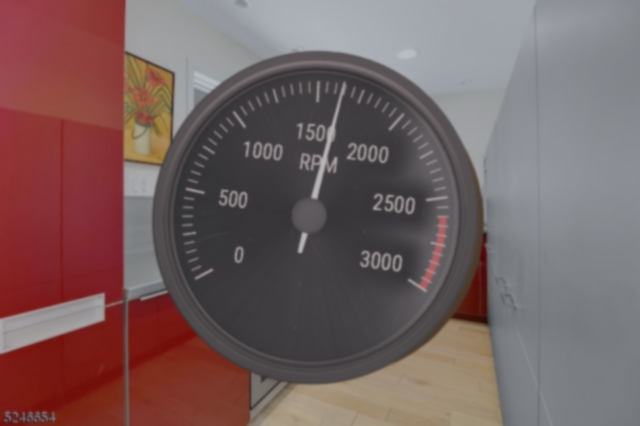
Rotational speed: 1650 rpm
